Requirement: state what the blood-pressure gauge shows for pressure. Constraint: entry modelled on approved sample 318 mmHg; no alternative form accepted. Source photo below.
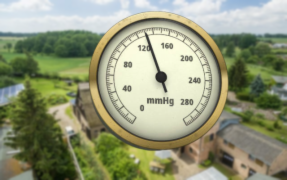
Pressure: 130 mmHg
